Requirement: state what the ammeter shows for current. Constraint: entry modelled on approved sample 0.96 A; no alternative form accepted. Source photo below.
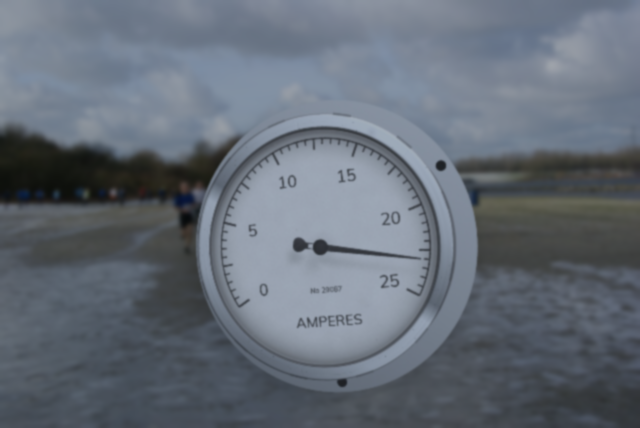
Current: 23 A
